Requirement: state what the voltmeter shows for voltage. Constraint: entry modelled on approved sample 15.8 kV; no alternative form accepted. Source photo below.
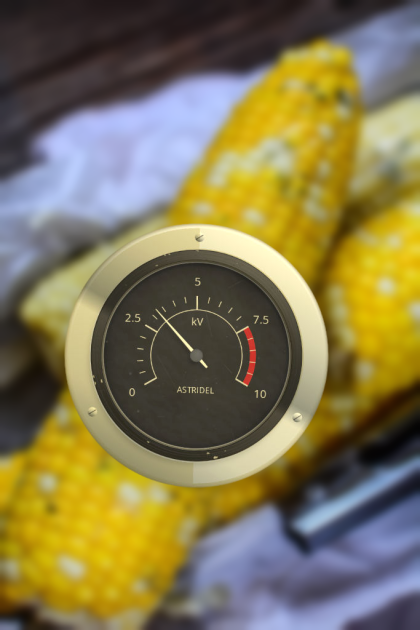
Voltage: 3.25 kV
